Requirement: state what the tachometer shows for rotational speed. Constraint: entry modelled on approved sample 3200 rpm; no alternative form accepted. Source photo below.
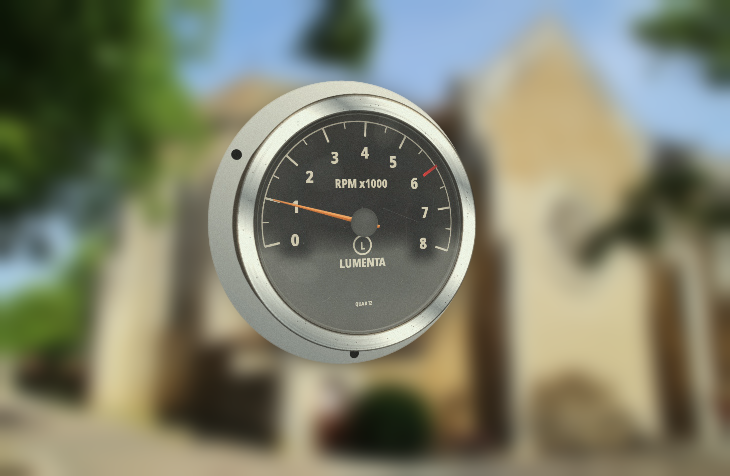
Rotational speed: 1000 rpm
